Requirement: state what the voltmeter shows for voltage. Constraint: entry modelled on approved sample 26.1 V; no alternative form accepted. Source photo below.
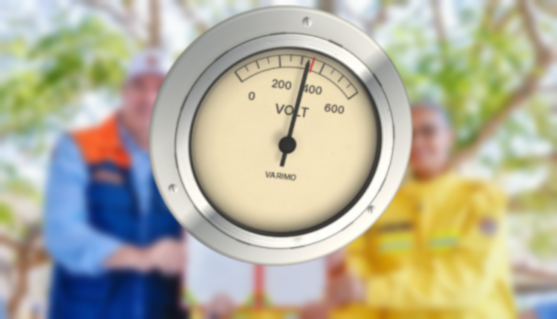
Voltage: 325 V
